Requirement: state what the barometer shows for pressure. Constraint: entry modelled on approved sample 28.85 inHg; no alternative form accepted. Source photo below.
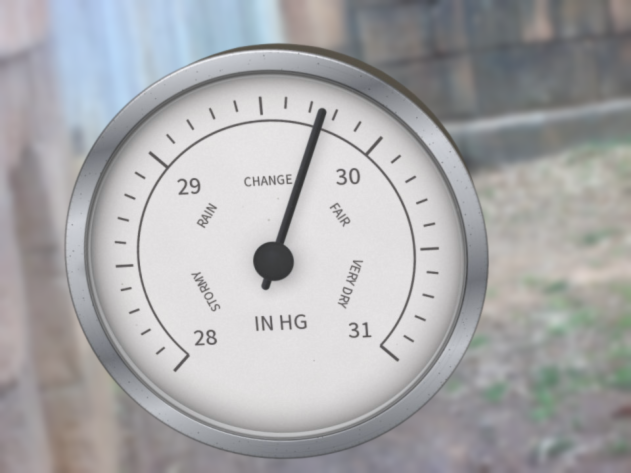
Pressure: 29.75 inHg
